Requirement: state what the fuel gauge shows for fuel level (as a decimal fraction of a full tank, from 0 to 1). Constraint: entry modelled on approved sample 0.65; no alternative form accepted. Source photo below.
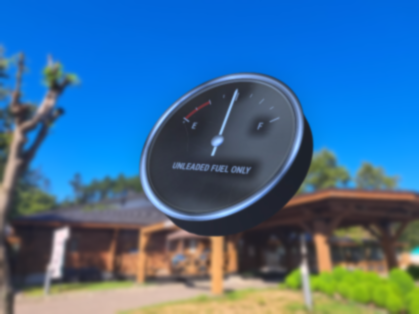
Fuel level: 0.5
